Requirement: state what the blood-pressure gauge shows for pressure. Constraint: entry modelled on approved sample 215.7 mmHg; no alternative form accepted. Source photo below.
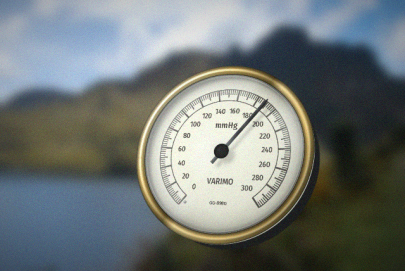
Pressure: 190 mmHg
